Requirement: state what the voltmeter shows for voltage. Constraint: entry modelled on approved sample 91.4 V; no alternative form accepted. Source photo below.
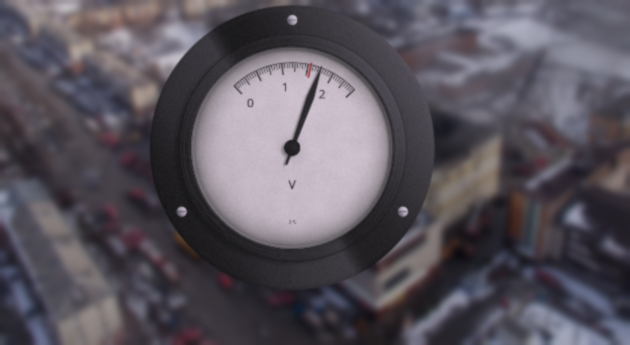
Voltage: 1.75 V
